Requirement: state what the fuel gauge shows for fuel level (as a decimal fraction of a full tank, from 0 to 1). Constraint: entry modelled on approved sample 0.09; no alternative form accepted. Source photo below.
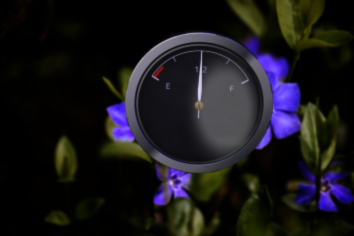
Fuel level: 0.5
